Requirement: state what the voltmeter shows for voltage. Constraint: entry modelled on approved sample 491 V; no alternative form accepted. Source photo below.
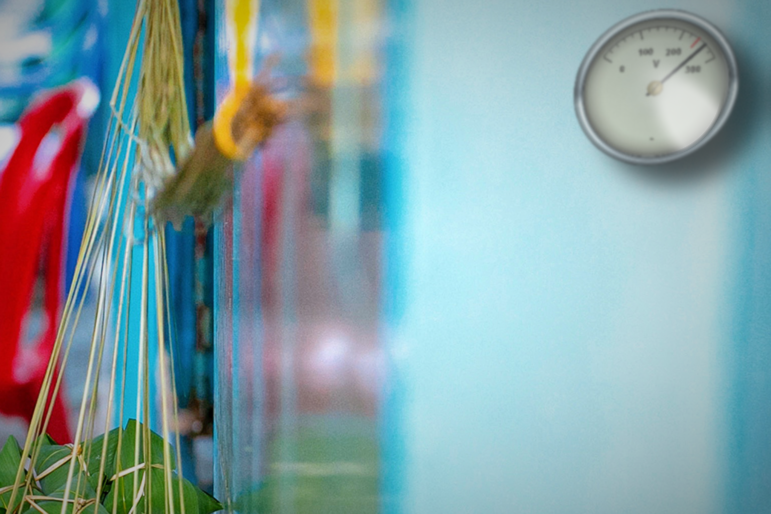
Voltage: 260 V
